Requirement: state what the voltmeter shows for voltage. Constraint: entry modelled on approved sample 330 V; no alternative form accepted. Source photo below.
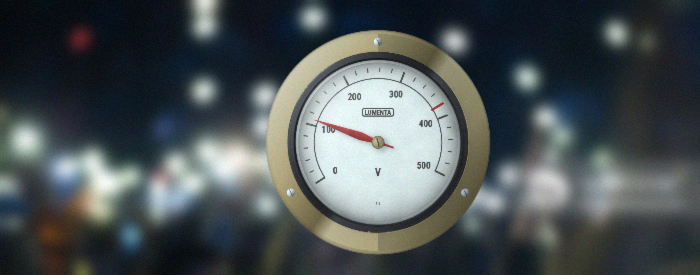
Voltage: 110 V
